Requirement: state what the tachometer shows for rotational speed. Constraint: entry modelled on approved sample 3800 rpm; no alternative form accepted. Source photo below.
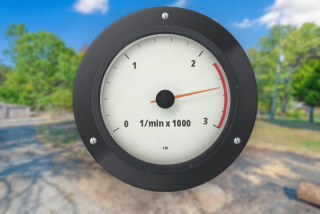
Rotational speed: 2500 rpm
